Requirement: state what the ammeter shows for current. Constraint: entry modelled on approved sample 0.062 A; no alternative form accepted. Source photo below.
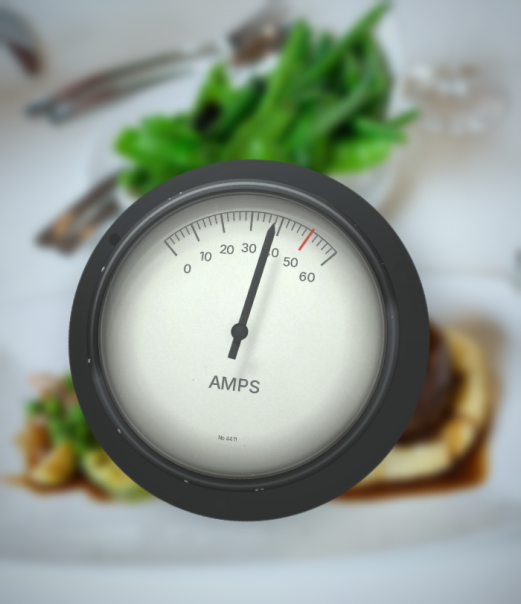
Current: 38 A
